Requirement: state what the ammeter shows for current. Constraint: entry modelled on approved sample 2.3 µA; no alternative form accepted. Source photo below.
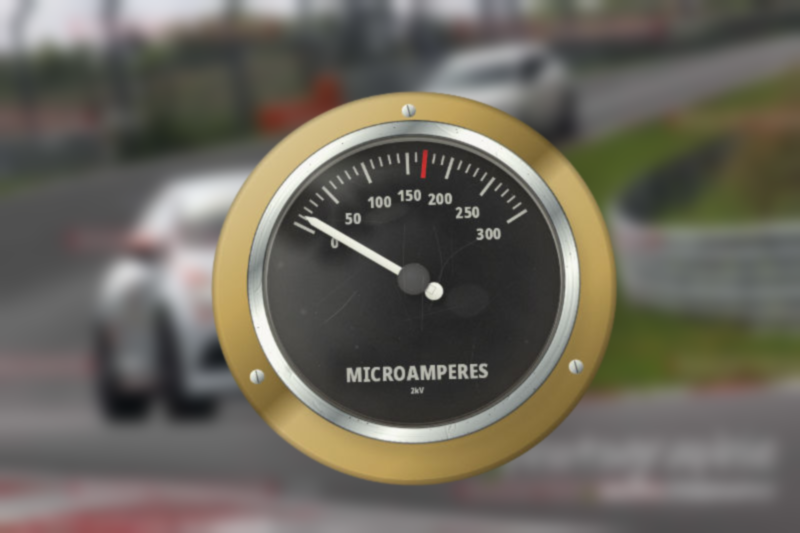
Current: 10 µA
